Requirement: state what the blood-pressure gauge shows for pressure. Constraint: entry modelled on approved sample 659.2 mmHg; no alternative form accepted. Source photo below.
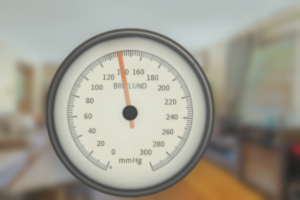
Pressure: 140 mmHg
